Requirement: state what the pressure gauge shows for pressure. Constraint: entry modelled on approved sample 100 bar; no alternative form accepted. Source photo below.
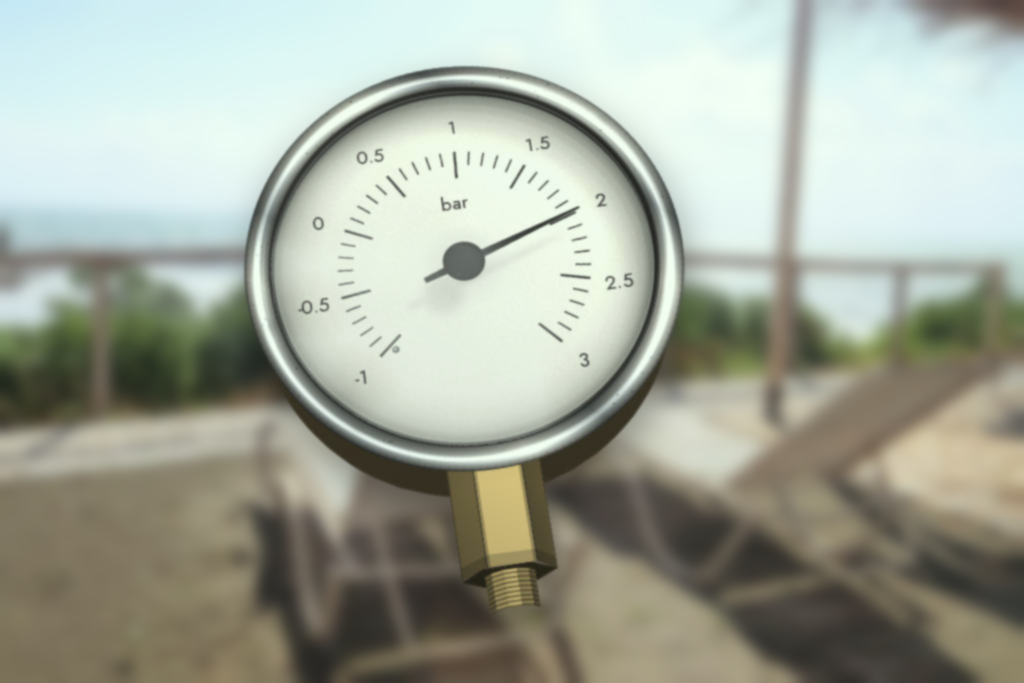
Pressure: 2 bar
